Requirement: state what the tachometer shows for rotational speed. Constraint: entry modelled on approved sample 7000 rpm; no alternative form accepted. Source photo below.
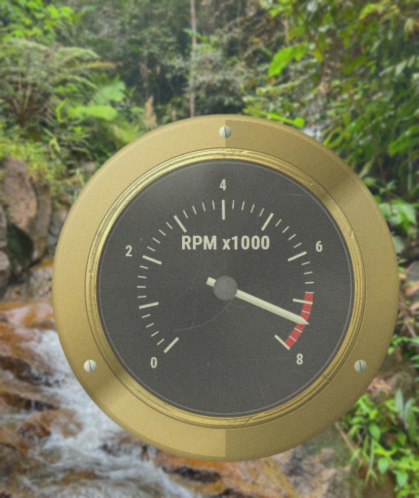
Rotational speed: 7400 rpm
